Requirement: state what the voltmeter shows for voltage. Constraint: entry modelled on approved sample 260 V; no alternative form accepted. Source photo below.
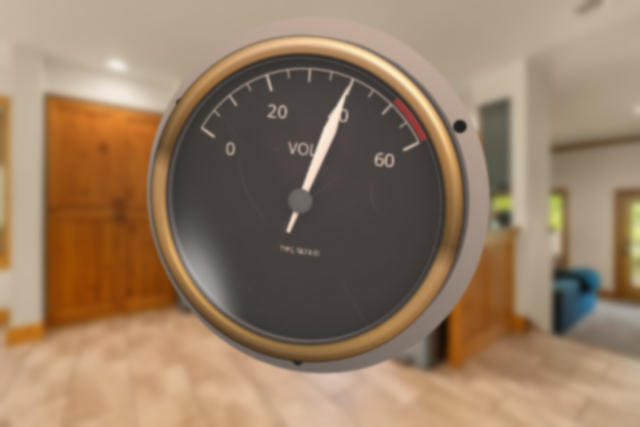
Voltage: 40 V
